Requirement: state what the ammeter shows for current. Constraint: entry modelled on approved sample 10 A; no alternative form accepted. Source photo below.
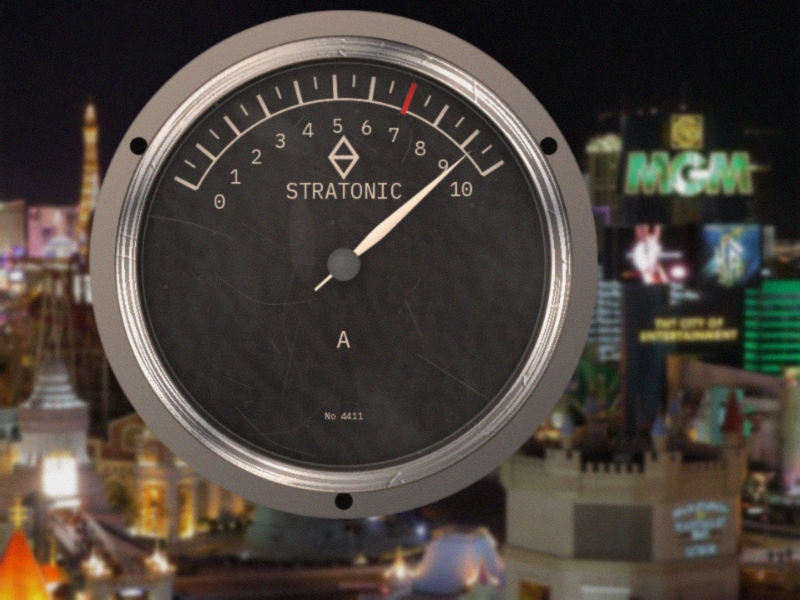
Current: 9.25 A
